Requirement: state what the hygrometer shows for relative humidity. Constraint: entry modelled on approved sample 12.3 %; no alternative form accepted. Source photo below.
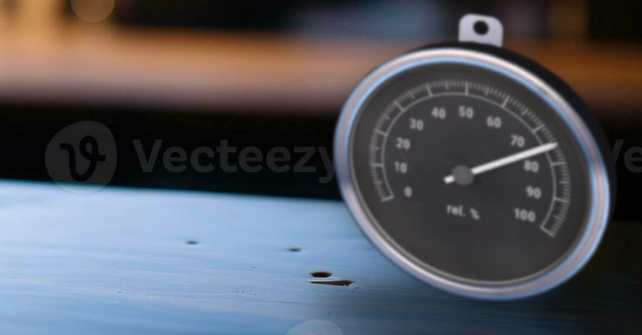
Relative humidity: 75 %
